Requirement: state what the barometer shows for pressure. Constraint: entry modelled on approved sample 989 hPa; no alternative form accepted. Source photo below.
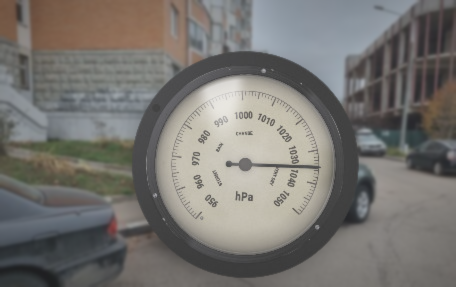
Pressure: 1035 hPa
